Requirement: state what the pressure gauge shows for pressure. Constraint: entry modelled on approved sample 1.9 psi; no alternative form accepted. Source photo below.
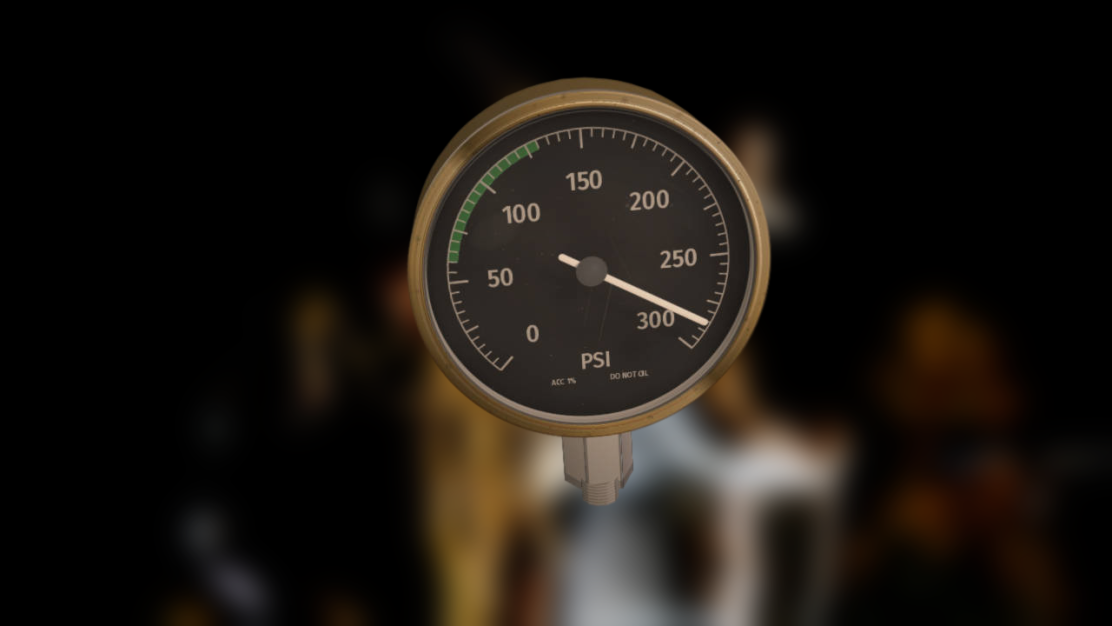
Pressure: 285 psi
